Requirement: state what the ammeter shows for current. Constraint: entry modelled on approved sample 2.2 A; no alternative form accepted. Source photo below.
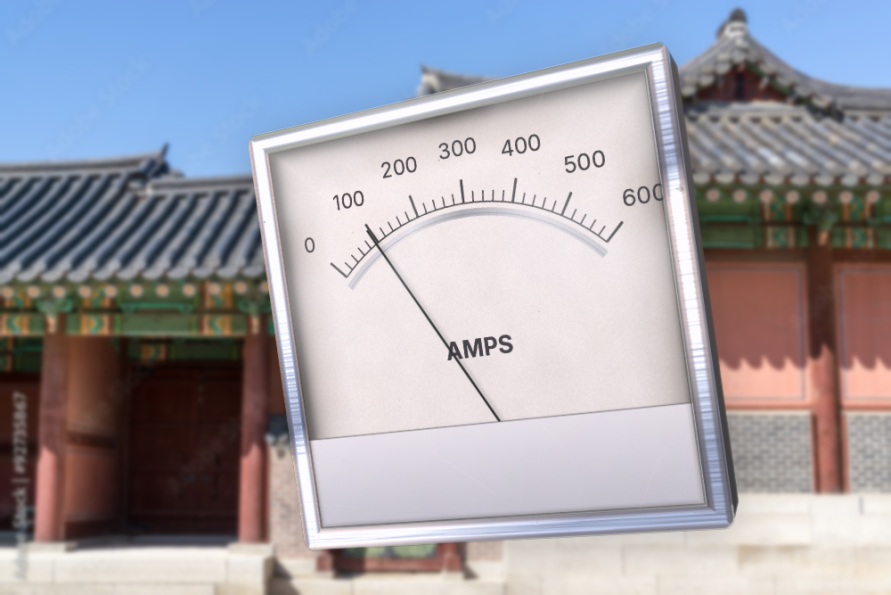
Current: 100 A
